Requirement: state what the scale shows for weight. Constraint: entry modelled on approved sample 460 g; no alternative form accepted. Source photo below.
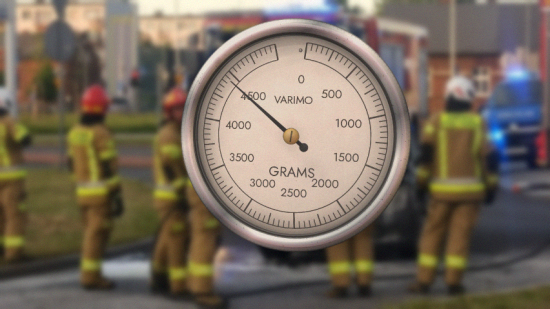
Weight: 4450 g
